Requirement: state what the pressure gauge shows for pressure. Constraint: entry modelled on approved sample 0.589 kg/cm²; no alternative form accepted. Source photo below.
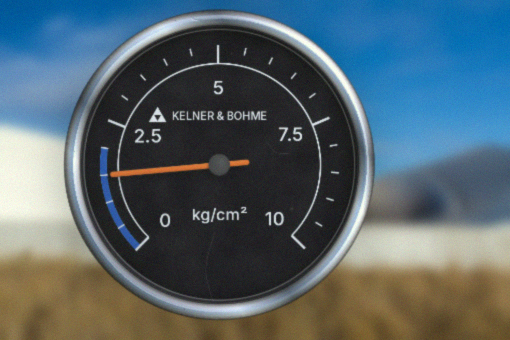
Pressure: 1.5 kg/cm²
